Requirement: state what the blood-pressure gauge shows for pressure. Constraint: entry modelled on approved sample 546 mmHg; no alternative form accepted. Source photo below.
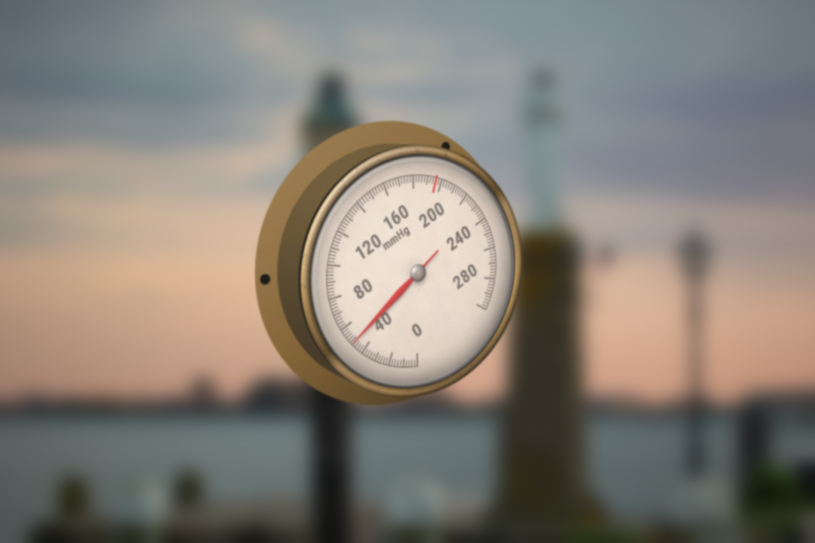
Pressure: 50 mmHg
